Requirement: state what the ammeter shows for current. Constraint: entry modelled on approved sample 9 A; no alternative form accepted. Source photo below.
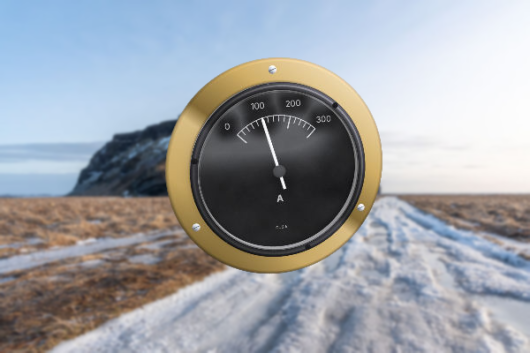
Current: 100 A
